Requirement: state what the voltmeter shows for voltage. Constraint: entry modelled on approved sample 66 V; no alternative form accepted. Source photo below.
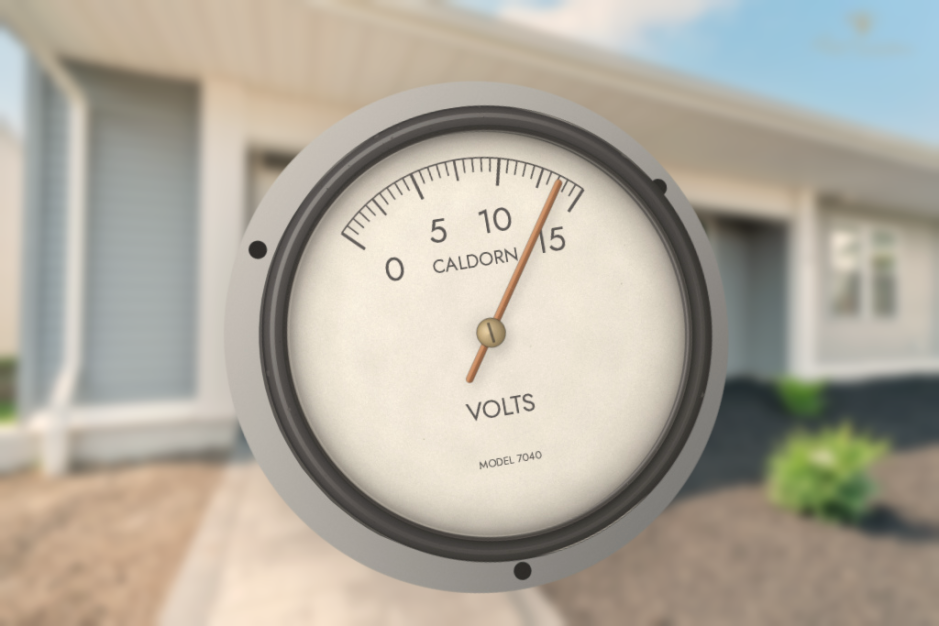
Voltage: 13.5 V
